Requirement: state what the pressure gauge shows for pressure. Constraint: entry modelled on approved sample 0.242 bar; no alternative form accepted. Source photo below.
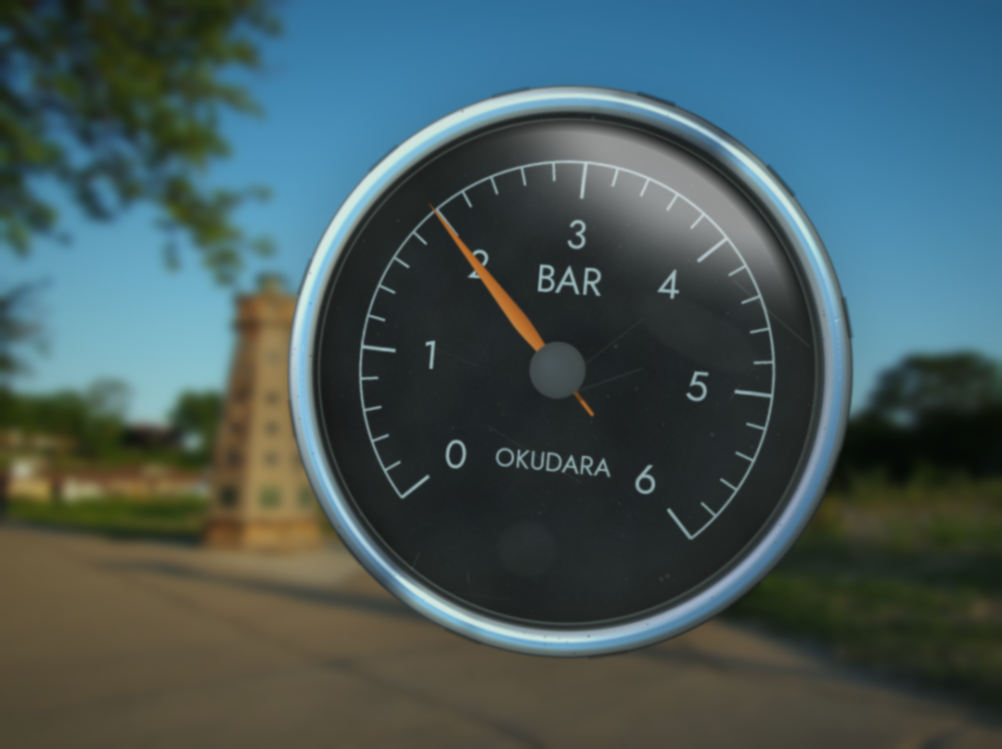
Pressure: 2 bar
